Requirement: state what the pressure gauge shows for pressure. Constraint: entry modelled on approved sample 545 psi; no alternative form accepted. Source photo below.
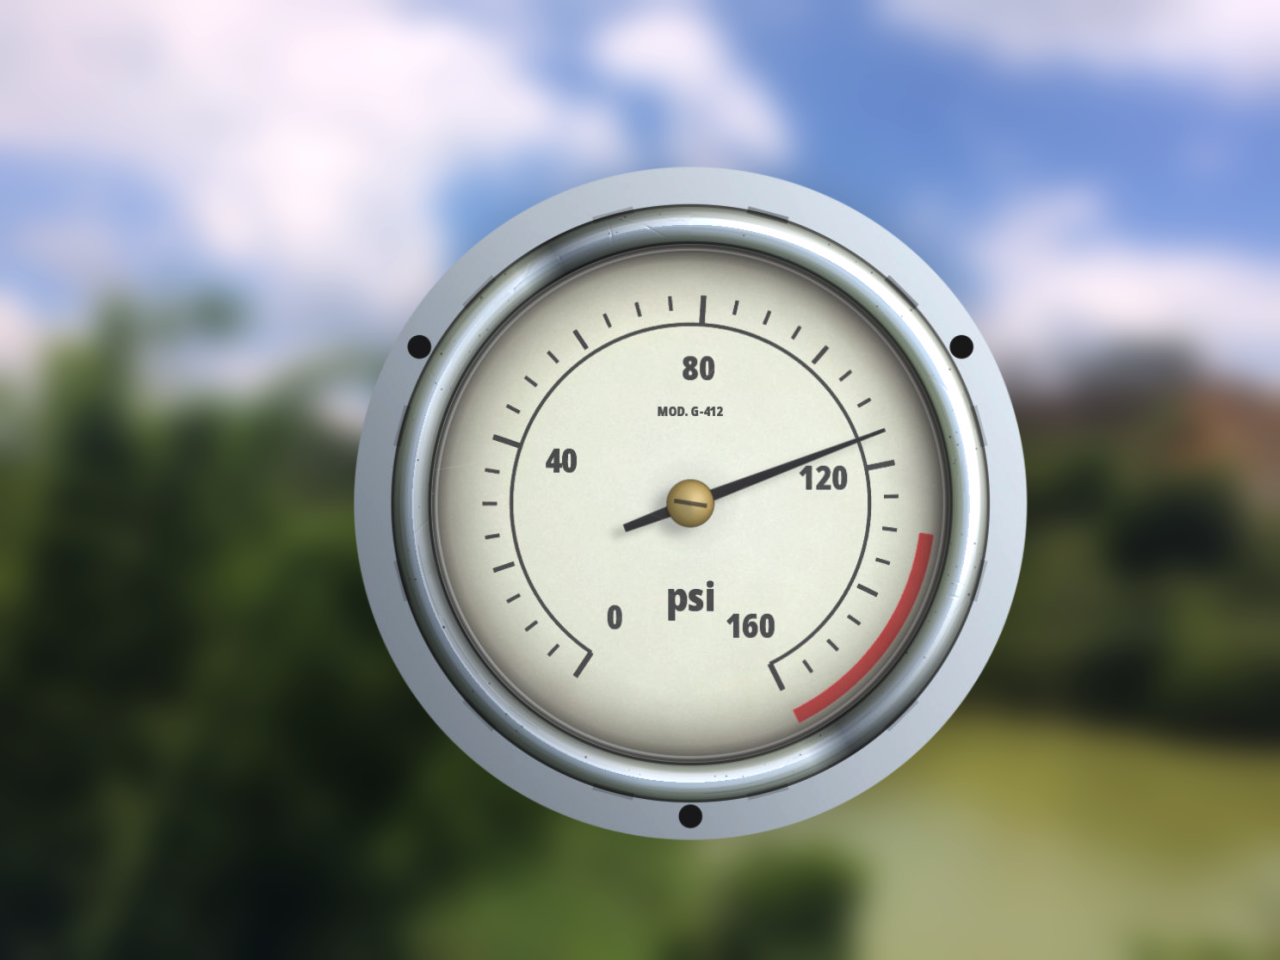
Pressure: 115 psi
